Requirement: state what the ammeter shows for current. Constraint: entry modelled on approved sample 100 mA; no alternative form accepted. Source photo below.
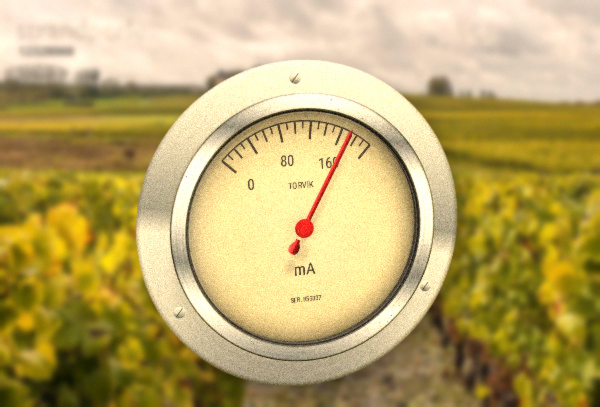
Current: 170 mA
